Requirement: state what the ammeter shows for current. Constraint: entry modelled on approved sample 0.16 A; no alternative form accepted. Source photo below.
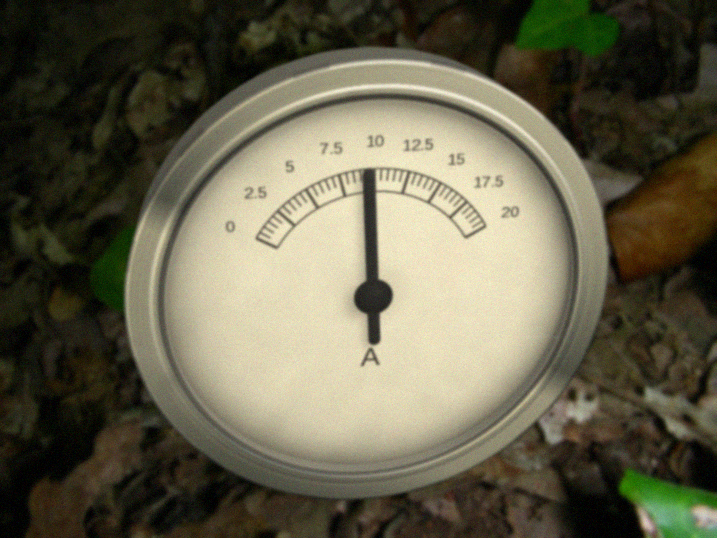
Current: 9.5 A
